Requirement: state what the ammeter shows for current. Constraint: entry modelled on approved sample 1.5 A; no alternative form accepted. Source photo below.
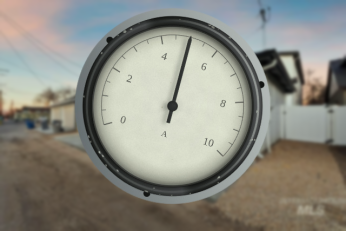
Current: 5 A
